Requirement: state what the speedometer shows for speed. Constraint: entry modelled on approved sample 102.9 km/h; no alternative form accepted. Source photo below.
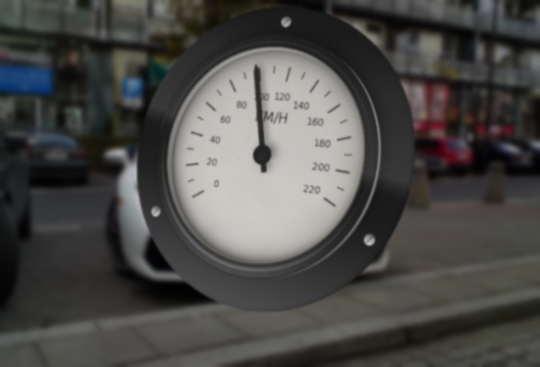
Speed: 100 km/h
